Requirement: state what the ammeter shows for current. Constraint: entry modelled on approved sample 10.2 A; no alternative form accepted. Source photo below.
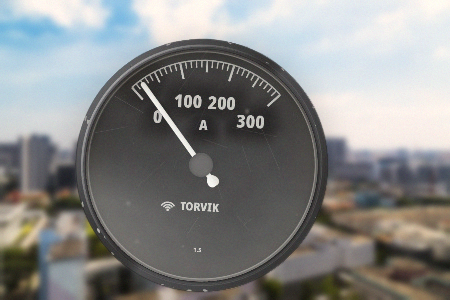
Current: 20 A
